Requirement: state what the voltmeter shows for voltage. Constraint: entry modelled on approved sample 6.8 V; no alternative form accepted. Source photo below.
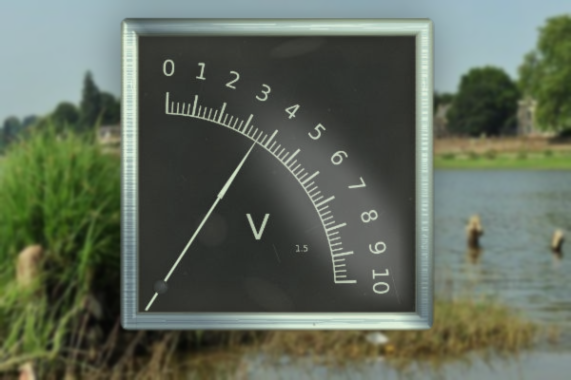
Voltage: 3.6 V
